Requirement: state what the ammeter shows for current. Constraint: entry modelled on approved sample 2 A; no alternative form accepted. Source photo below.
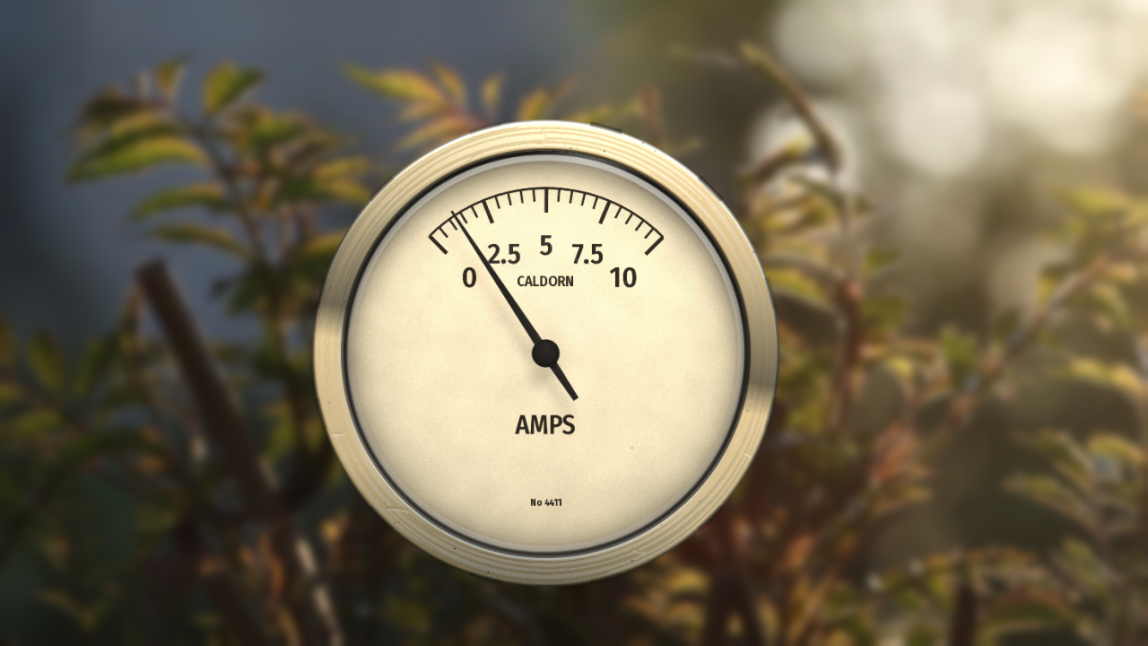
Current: 1.25 A
